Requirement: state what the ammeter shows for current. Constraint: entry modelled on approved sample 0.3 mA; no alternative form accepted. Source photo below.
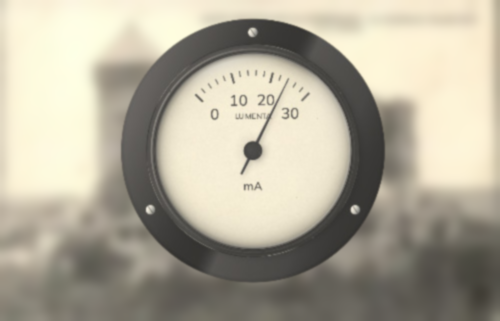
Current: 24 mA
